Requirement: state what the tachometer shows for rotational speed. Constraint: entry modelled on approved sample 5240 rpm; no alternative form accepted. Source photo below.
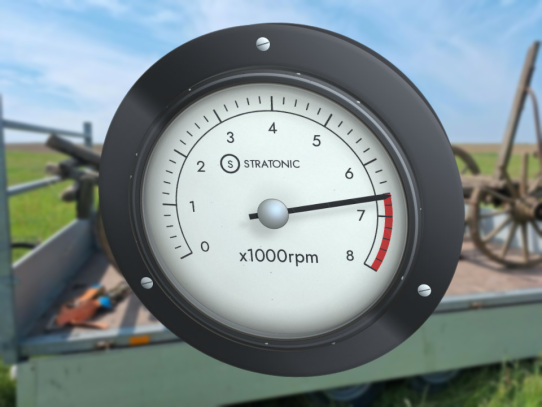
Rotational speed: 6600 rpm
